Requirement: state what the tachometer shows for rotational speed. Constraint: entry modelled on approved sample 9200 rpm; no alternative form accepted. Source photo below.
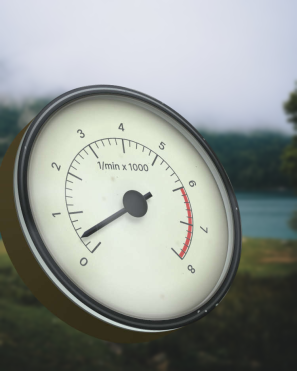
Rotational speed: 400 rpm
